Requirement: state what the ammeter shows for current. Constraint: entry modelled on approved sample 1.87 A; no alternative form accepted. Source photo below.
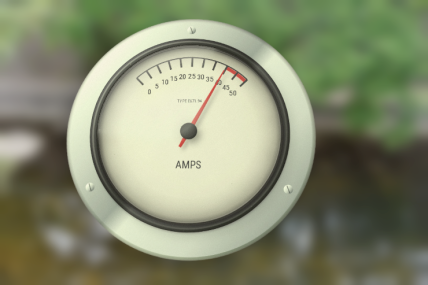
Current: 40 A
